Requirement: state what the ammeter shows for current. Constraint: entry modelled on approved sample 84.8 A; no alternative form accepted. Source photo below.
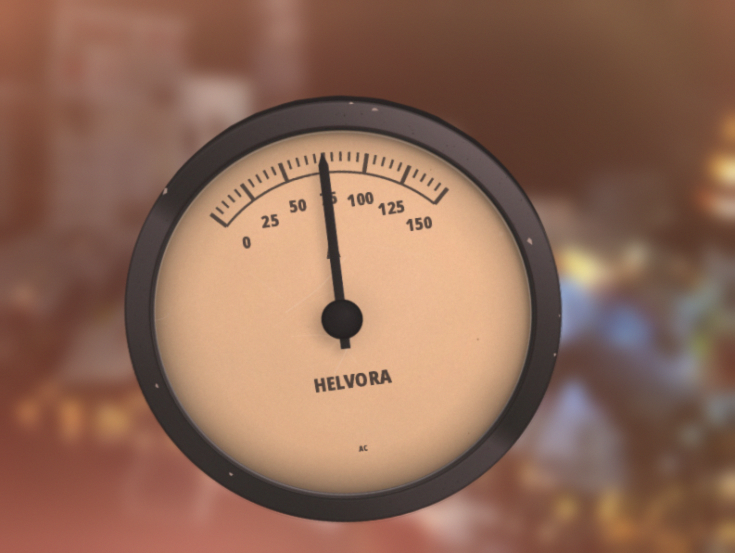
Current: 75 A
